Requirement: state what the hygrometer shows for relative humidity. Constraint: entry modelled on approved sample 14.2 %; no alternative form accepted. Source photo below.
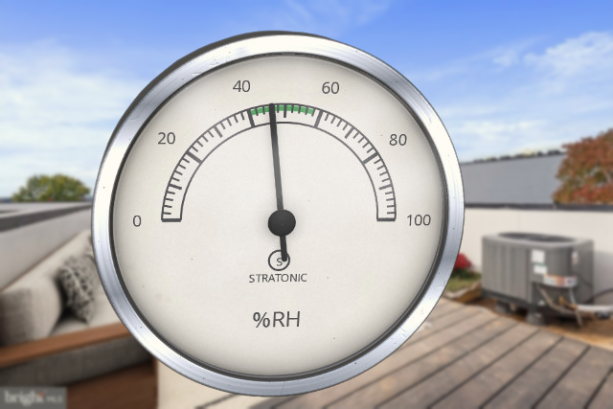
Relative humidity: 46 %
